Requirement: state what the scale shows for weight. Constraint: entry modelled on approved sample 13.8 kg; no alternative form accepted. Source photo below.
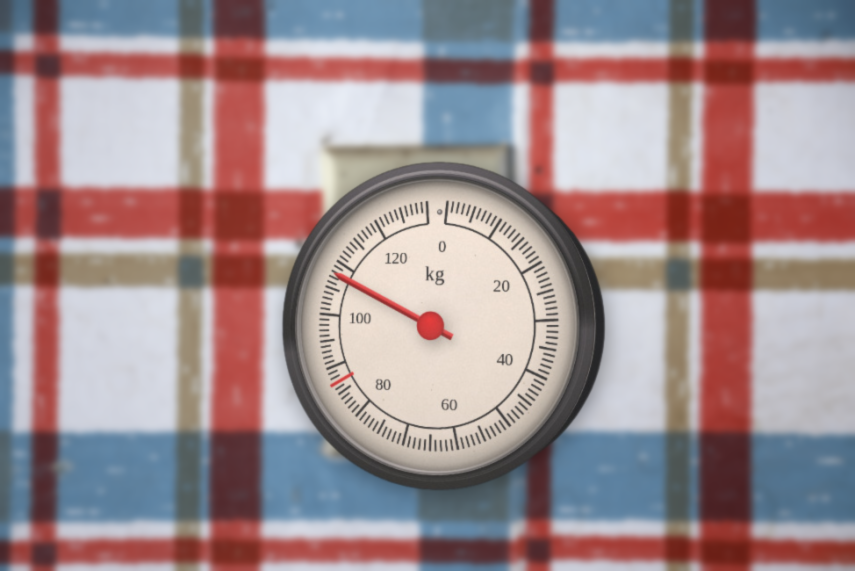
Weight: 108 kg
